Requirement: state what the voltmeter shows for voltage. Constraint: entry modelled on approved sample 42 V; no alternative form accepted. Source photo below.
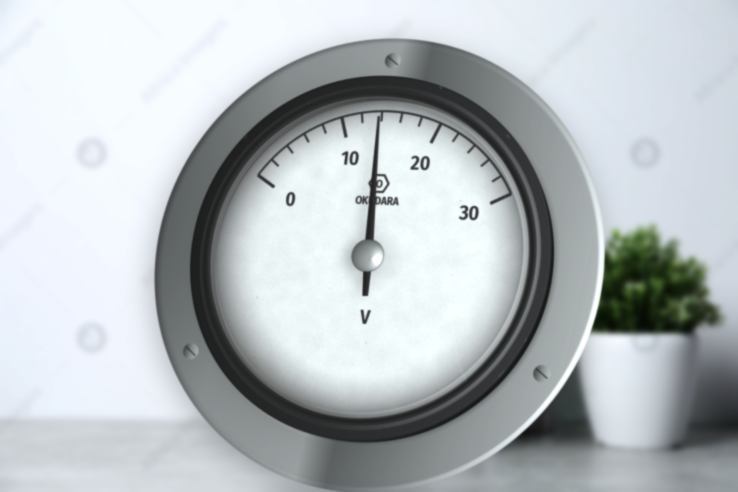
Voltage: 14 V
